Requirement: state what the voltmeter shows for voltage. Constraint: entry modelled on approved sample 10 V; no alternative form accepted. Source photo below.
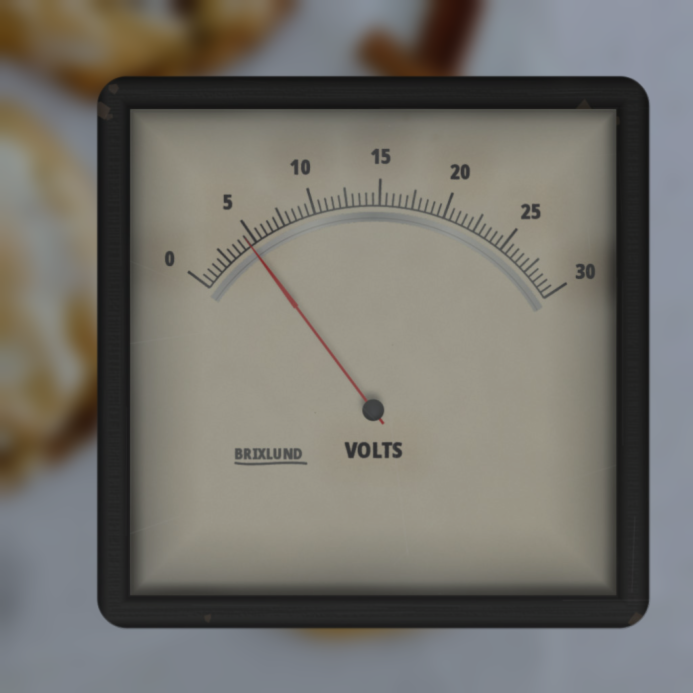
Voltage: 4.5 V
